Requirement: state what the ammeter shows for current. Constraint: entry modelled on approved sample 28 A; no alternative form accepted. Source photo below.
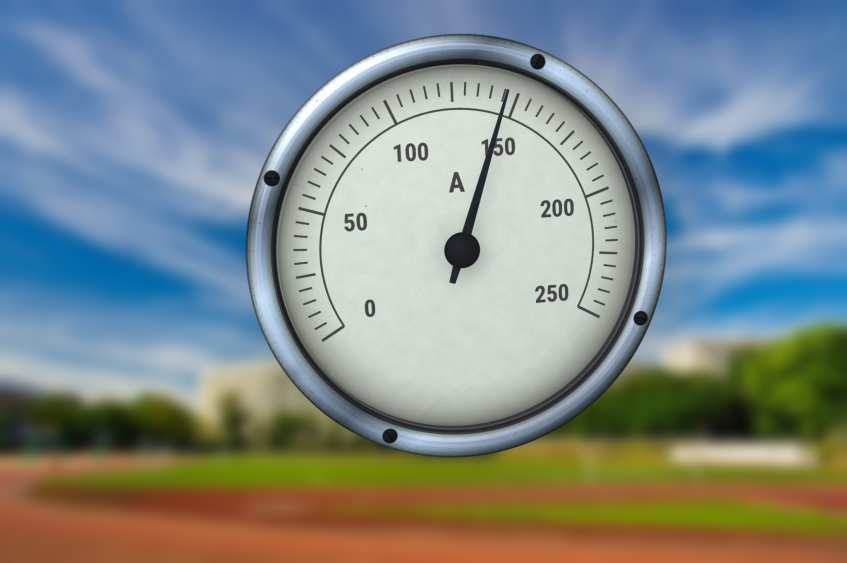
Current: 145 A
